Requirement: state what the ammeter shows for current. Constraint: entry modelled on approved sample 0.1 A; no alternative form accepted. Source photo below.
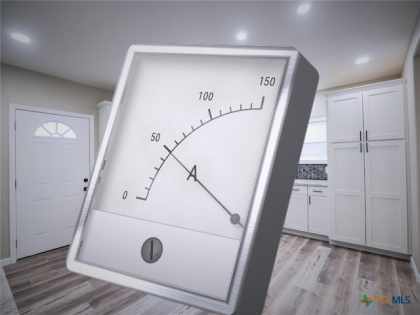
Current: 50 A
